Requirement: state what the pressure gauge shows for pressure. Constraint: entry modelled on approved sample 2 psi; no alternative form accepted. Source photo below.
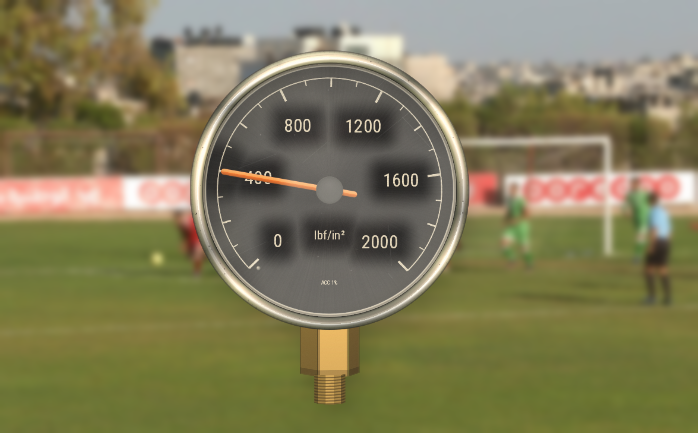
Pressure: 400 psi
